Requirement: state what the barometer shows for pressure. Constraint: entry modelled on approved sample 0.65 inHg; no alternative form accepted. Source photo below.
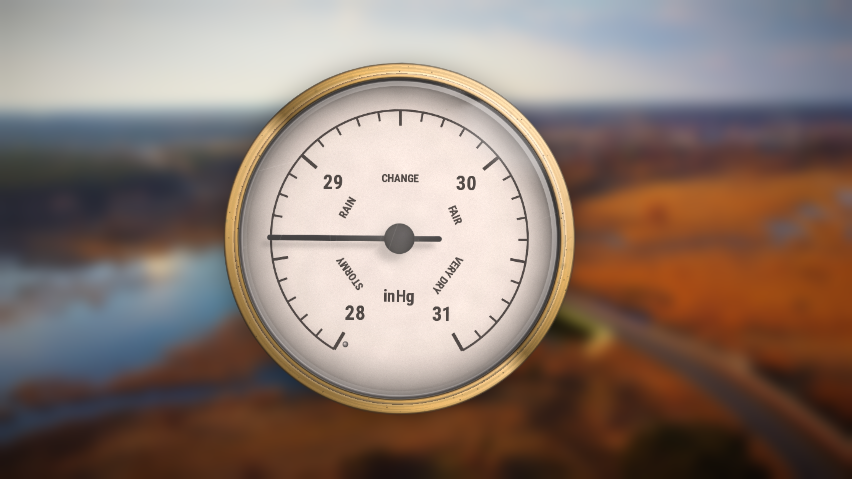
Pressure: 28.6 inHg
